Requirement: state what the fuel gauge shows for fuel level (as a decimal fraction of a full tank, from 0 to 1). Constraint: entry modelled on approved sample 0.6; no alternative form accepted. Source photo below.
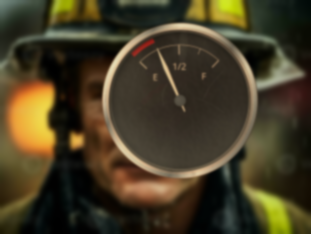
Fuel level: 0.25
